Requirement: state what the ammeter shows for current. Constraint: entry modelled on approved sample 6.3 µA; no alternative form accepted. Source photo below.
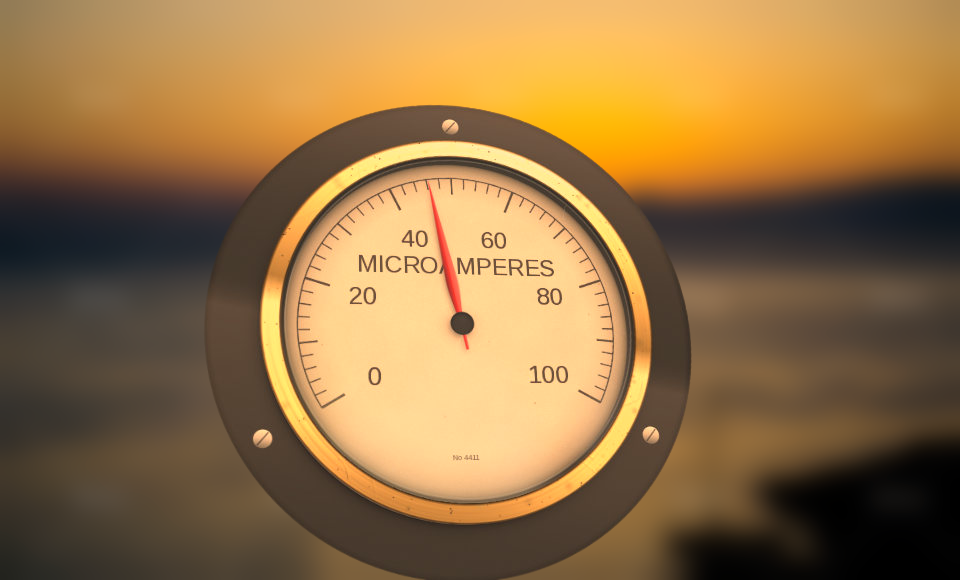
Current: 46 µA
